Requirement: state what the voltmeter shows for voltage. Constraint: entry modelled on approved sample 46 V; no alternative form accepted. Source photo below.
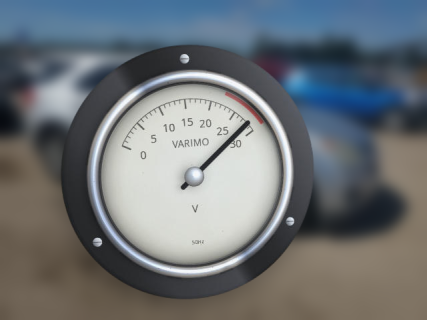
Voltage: 28 V
